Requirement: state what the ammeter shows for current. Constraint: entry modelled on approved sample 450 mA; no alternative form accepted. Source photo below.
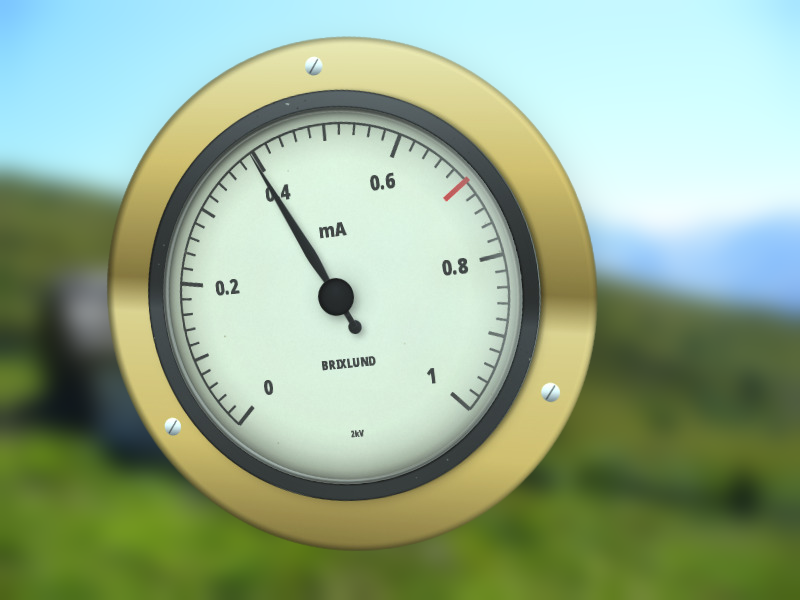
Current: 0.4 mA
